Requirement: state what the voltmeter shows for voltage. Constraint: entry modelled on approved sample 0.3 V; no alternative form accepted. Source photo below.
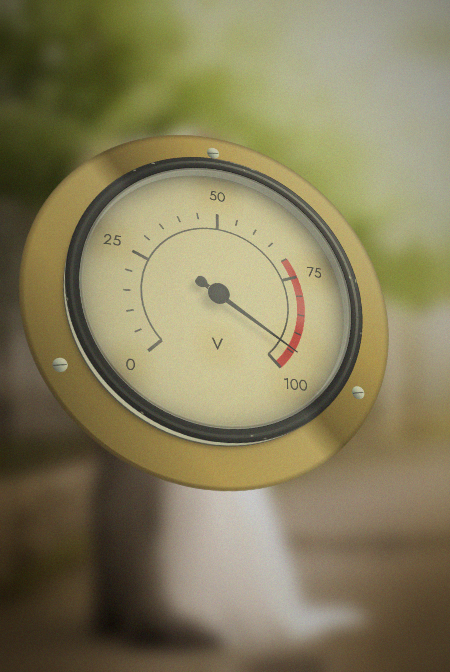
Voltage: 95 V
